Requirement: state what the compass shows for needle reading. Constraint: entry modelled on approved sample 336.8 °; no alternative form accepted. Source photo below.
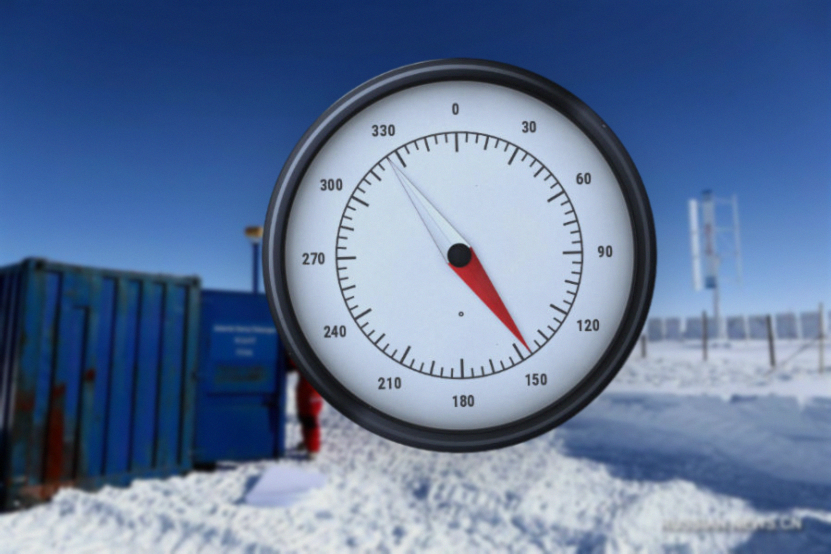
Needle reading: 145 °
